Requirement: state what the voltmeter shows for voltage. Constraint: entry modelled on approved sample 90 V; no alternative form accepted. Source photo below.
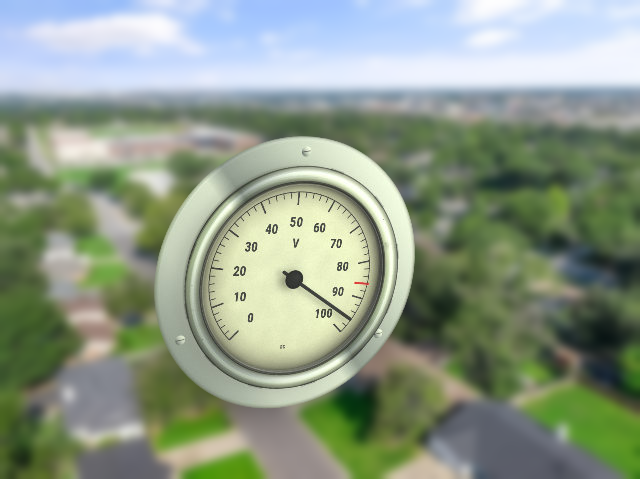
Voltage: 96 V
